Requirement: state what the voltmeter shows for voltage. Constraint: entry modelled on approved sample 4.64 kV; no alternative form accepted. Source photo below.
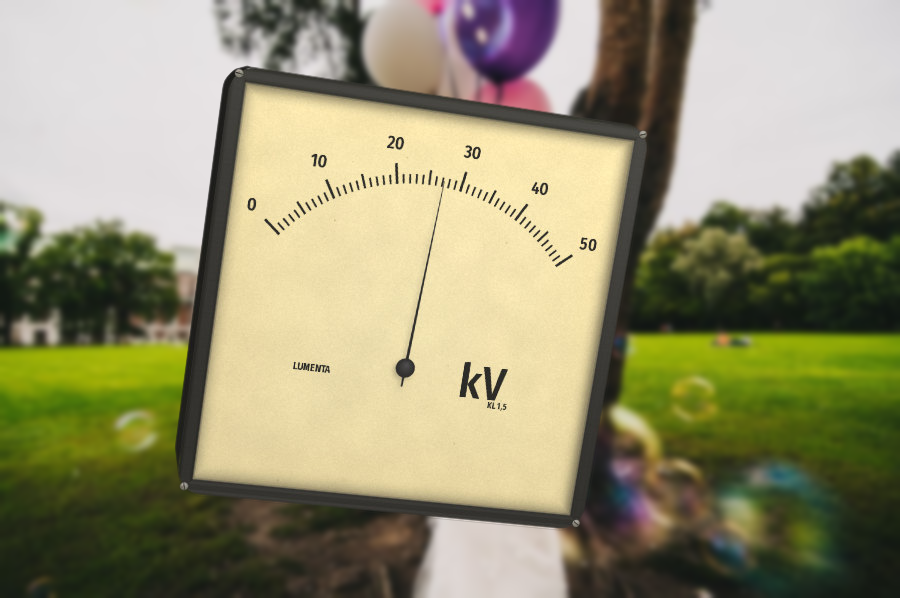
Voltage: 27 kV
